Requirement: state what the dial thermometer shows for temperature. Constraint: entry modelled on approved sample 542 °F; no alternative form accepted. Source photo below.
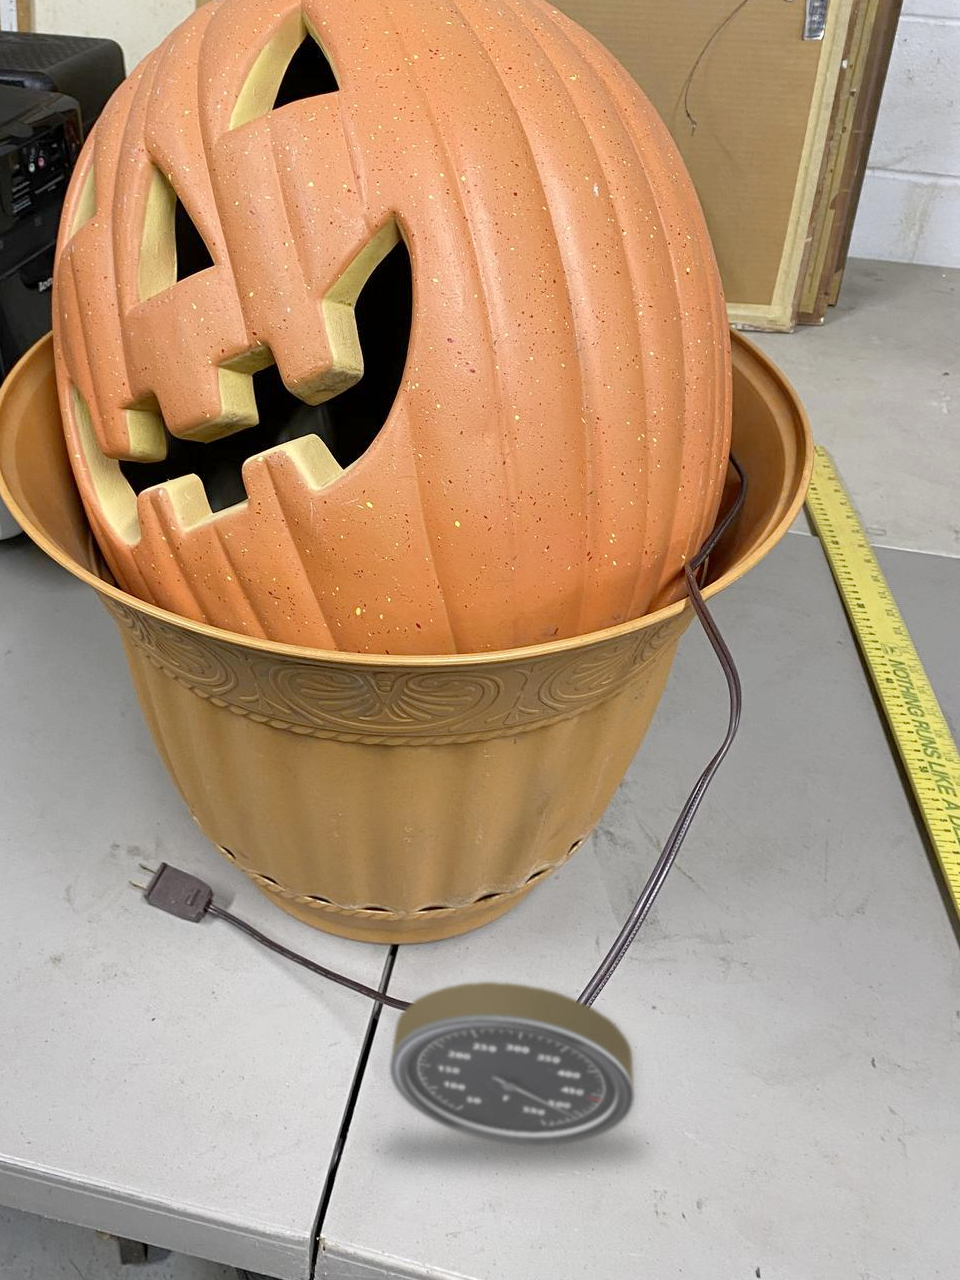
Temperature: 500 °F
